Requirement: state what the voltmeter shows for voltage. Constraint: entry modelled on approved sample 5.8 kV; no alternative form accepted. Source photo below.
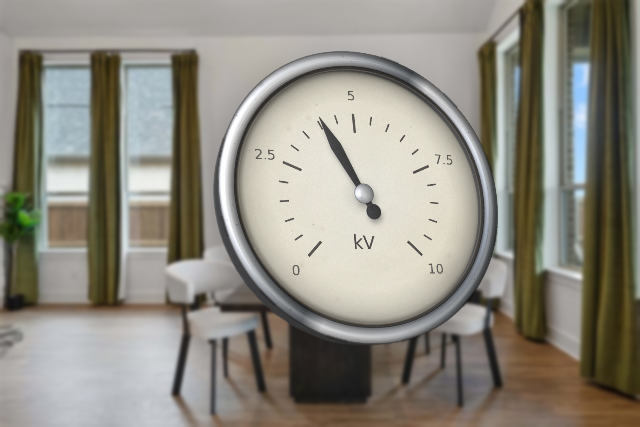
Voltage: 4 kV
